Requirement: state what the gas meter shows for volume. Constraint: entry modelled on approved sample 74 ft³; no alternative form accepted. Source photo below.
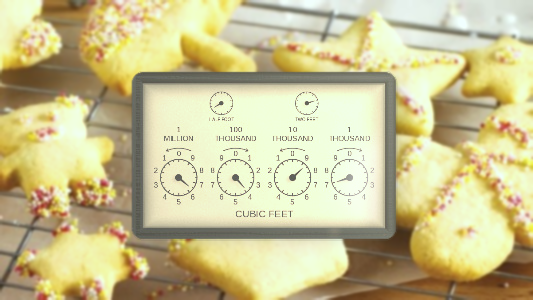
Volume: 638700 ft³
